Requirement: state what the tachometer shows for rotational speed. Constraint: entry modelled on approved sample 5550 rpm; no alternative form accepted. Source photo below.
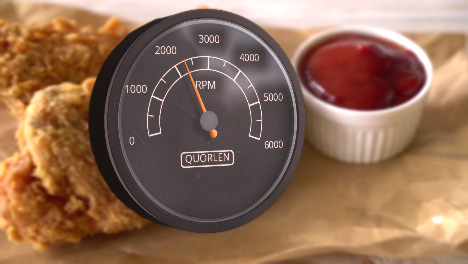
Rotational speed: 2250 rpm
